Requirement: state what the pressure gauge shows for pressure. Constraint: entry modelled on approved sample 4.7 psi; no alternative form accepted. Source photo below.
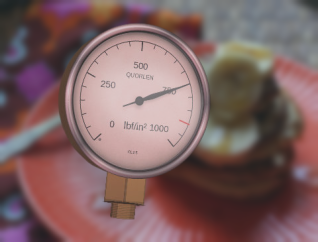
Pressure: 750 psi
